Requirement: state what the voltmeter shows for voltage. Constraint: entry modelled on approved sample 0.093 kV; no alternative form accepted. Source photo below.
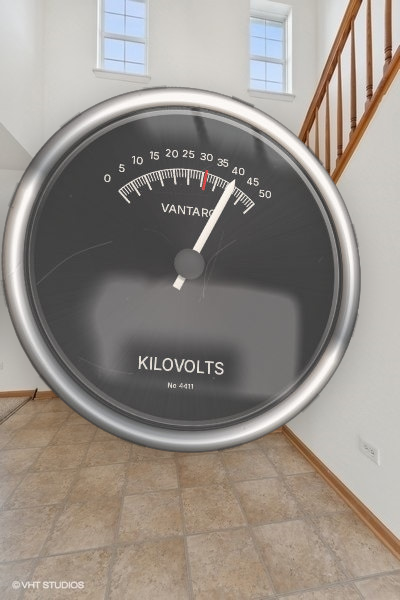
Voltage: 40 kV
